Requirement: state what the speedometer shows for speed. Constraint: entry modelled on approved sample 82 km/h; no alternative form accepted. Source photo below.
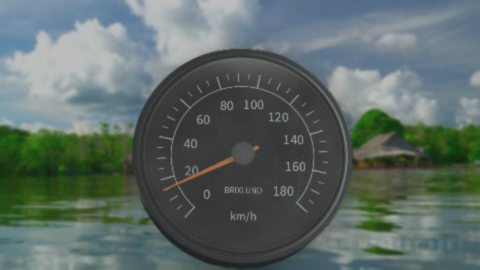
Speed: 15 km/h
